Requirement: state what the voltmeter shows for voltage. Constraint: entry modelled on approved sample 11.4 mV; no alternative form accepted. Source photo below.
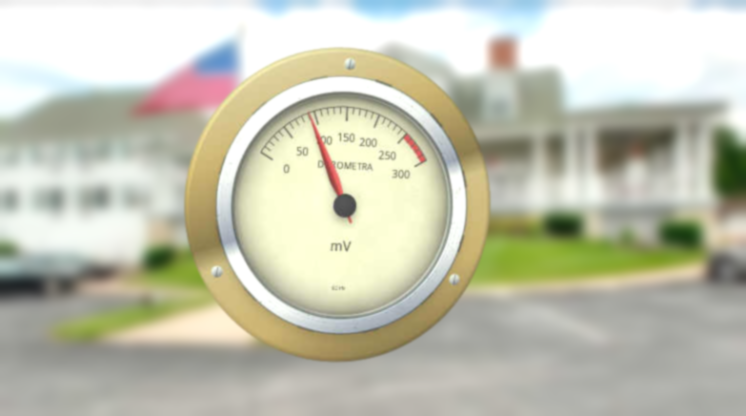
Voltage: 90 mV
